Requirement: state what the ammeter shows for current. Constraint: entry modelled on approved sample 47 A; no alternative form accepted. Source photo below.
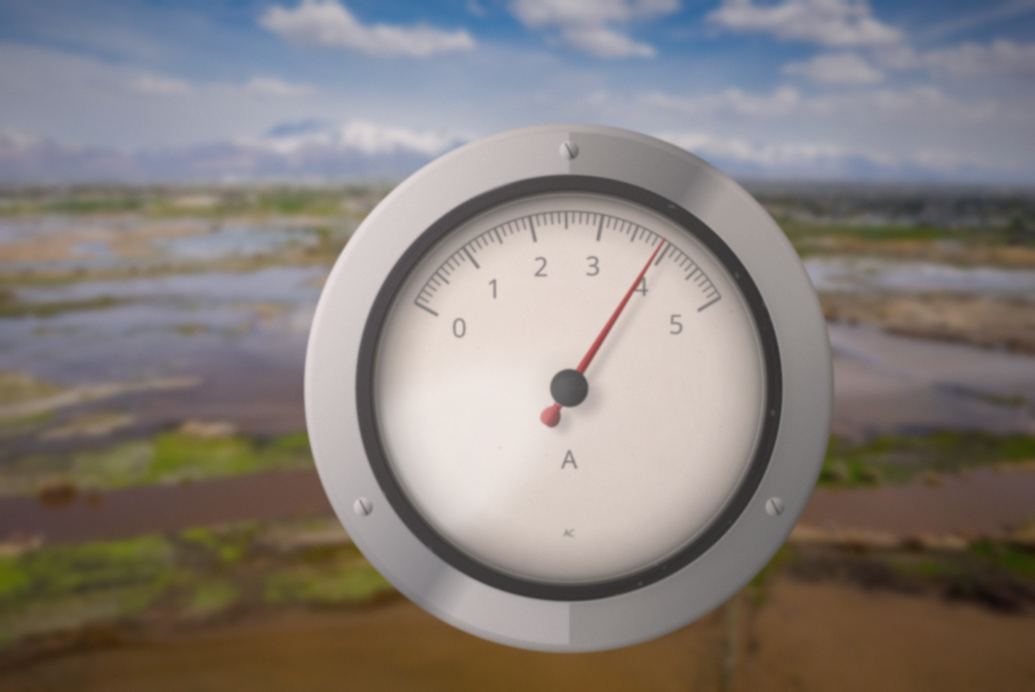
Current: 3.9 A
